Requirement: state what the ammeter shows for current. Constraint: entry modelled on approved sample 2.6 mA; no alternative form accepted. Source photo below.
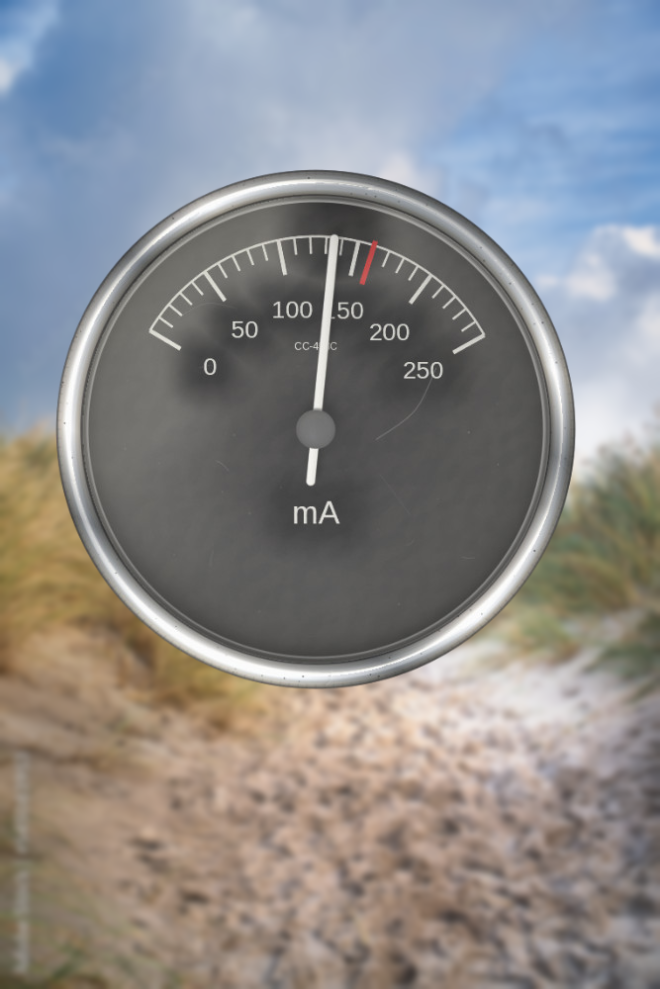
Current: 135 mA
